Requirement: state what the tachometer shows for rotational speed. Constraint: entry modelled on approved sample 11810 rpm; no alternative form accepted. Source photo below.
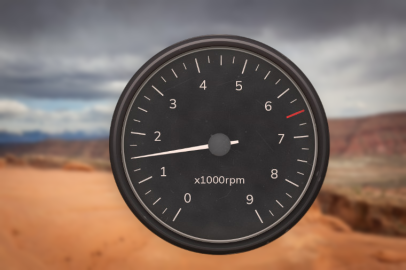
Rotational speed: 1500 rpm
